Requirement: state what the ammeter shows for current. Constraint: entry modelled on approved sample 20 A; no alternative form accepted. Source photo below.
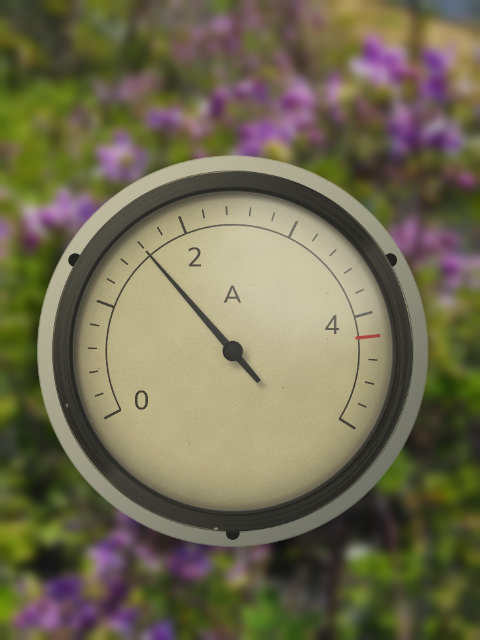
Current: 1.6 A
